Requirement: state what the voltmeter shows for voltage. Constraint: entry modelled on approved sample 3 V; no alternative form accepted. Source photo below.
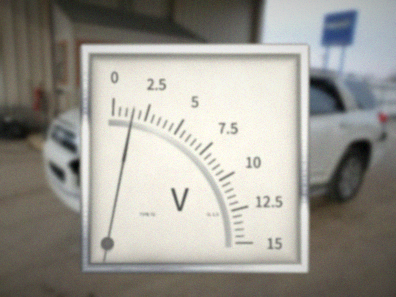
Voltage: 1.5 V
